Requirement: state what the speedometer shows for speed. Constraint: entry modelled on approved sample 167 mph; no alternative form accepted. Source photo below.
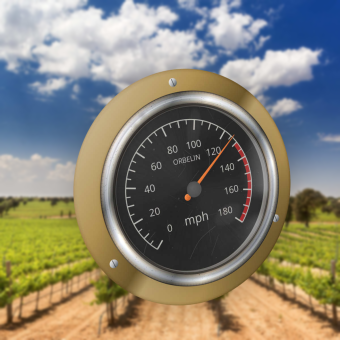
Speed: 125 mph
